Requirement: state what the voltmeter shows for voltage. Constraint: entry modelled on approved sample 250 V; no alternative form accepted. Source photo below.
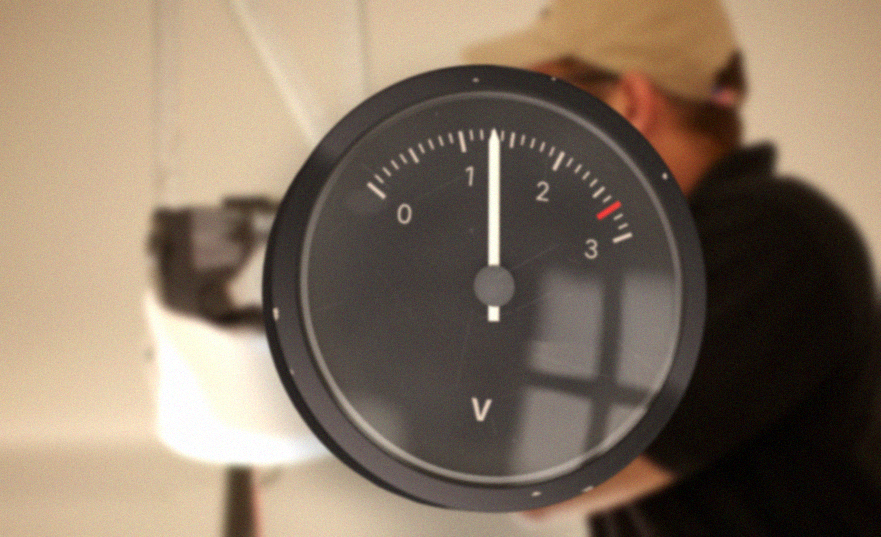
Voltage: 1.3 V
